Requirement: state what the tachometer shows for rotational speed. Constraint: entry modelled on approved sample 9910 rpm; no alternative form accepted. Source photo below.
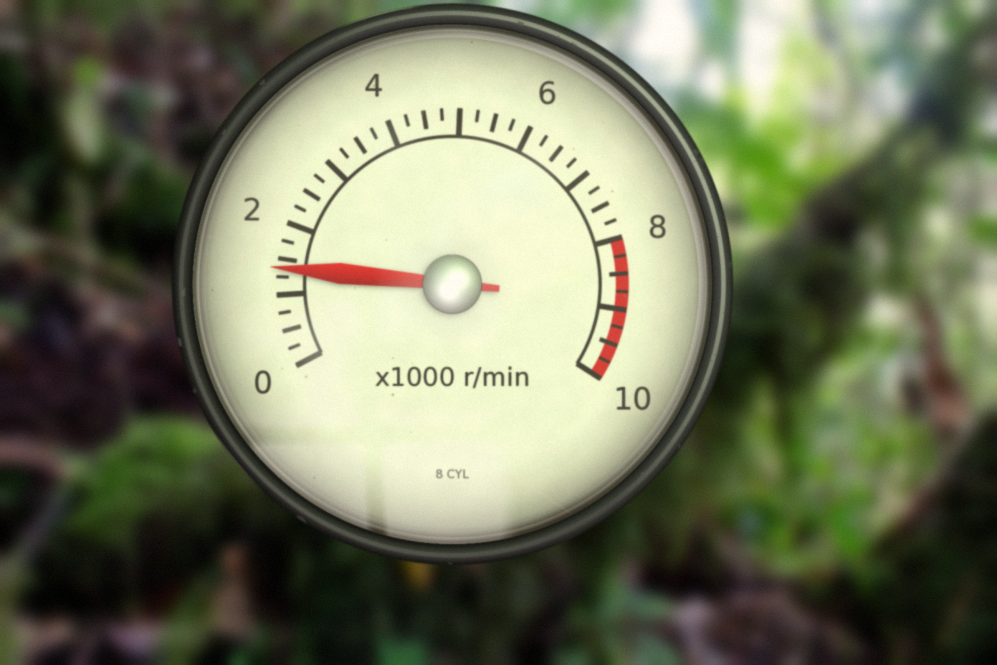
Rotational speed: 1375 rpm
